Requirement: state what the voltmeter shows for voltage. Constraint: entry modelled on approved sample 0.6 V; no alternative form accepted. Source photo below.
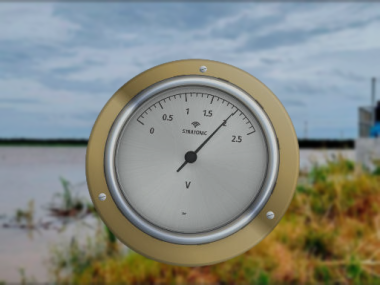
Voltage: 2 V
